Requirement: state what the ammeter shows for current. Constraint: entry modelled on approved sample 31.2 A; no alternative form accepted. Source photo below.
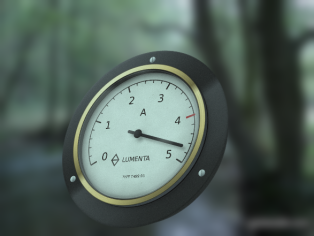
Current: 4.7 A
